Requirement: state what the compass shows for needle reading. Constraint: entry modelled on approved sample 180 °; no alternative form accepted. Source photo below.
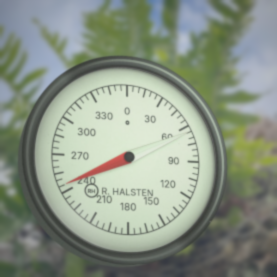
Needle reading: 245 °
